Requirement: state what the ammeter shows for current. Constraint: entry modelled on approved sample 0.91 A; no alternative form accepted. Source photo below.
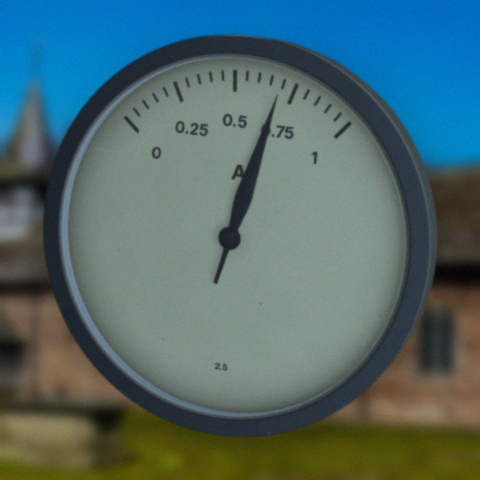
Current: 0.7 A
